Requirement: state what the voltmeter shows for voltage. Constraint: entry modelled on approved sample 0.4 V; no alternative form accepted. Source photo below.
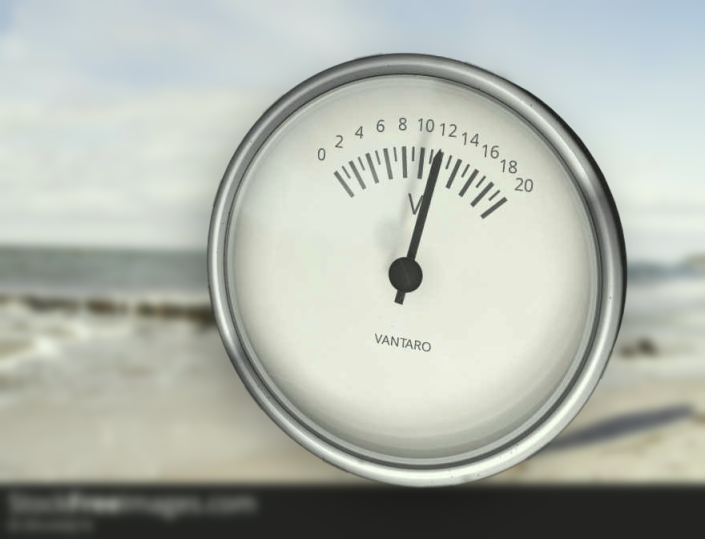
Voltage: 12 V
